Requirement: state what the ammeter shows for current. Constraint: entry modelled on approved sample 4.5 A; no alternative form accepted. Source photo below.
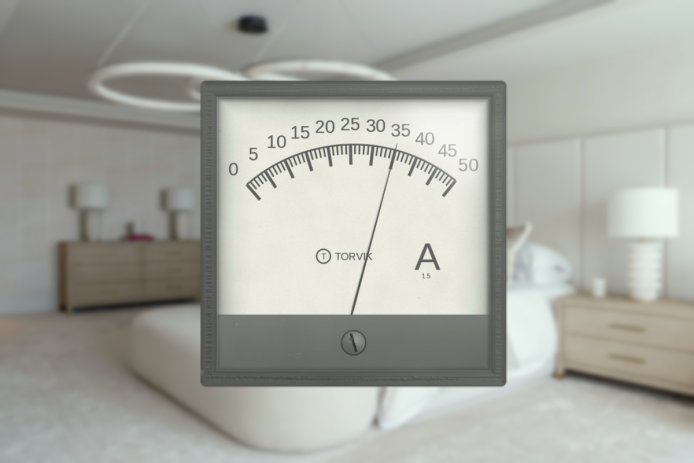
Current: 35 A
